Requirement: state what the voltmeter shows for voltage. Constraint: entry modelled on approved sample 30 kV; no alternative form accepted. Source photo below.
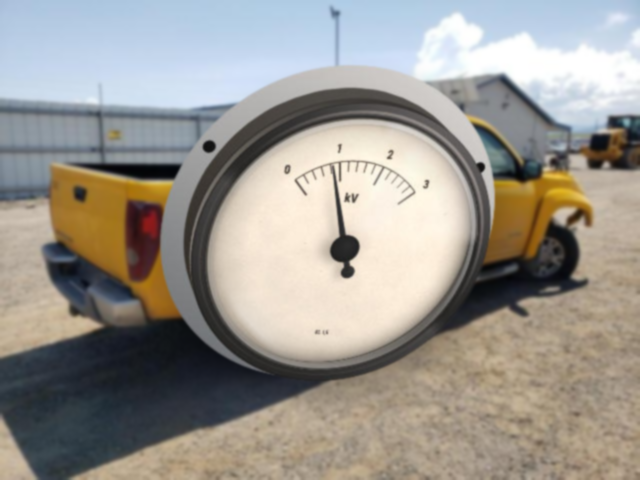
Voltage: 0.8 kV
